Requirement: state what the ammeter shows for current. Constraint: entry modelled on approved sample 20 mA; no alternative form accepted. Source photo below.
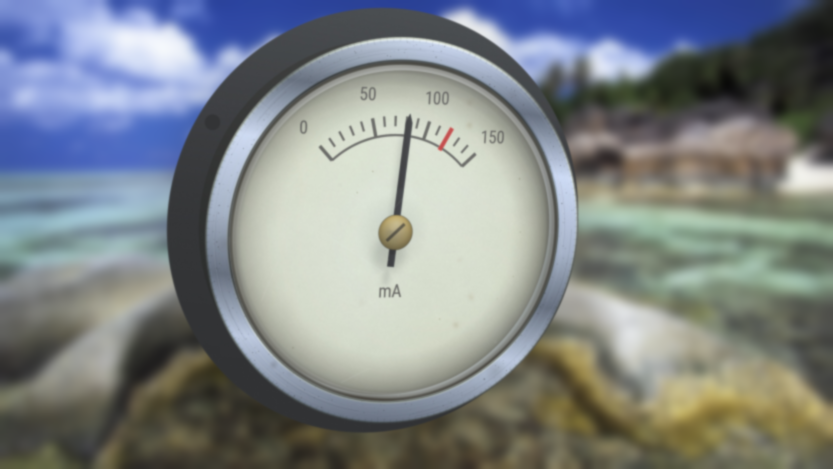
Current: 80 mA
